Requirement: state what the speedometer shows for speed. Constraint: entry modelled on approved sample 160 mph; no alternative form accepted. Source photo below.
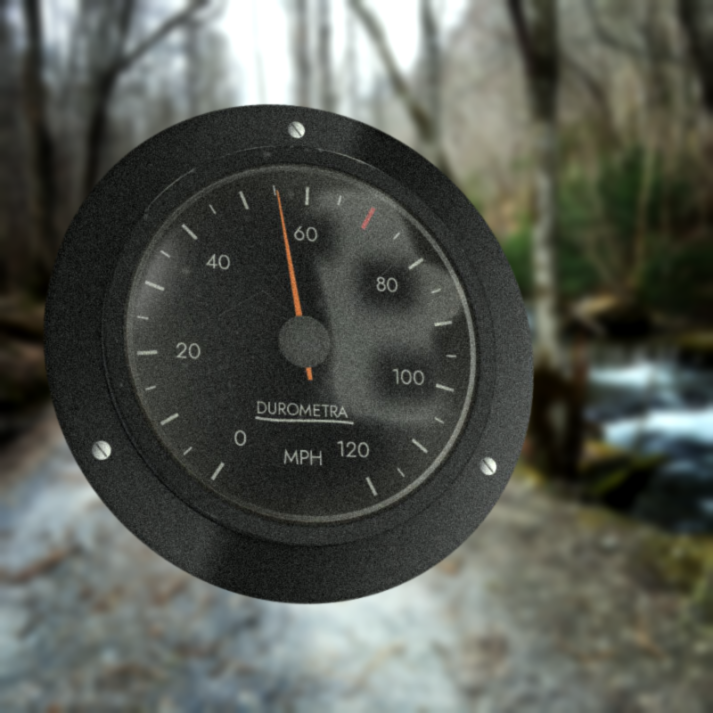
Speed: 55 mph
